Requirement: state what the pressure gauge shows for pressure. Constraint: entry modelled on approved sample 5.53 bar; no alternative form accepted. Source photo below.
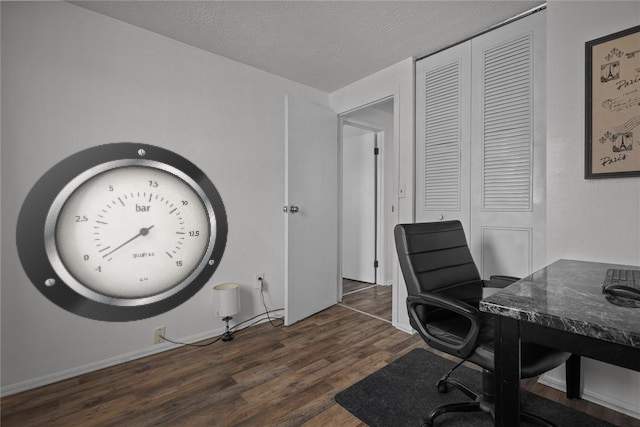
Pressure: -0.5 bar
